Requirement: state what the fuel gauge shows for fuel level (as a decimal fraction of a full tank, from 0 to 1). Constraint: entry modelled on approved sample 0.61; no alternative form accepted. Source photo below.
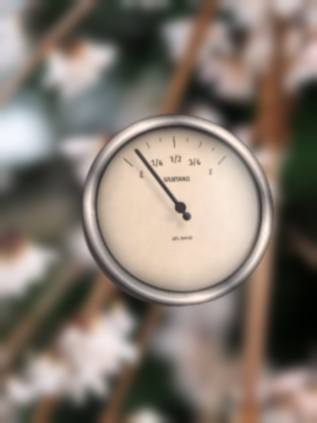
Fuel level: 0.125
